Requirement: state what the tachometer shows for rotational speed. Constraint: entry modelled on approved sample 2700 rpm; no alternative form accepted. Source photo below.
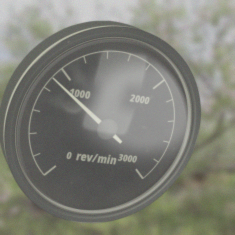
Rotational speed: 900 rpm
